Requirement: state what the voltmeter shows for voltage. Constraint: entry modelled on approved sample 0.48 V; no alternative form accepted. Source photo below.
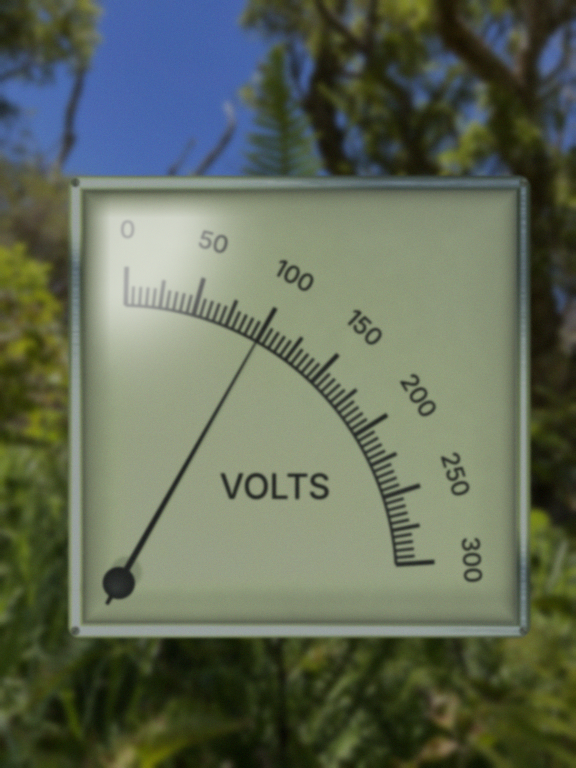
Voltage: 100 V
